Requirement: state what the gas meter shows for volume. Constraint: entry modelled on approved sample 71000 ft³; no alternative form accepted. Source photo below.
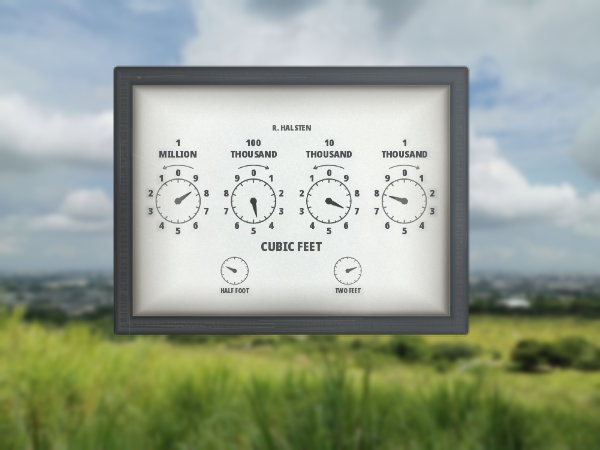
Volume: 846800 ft³
